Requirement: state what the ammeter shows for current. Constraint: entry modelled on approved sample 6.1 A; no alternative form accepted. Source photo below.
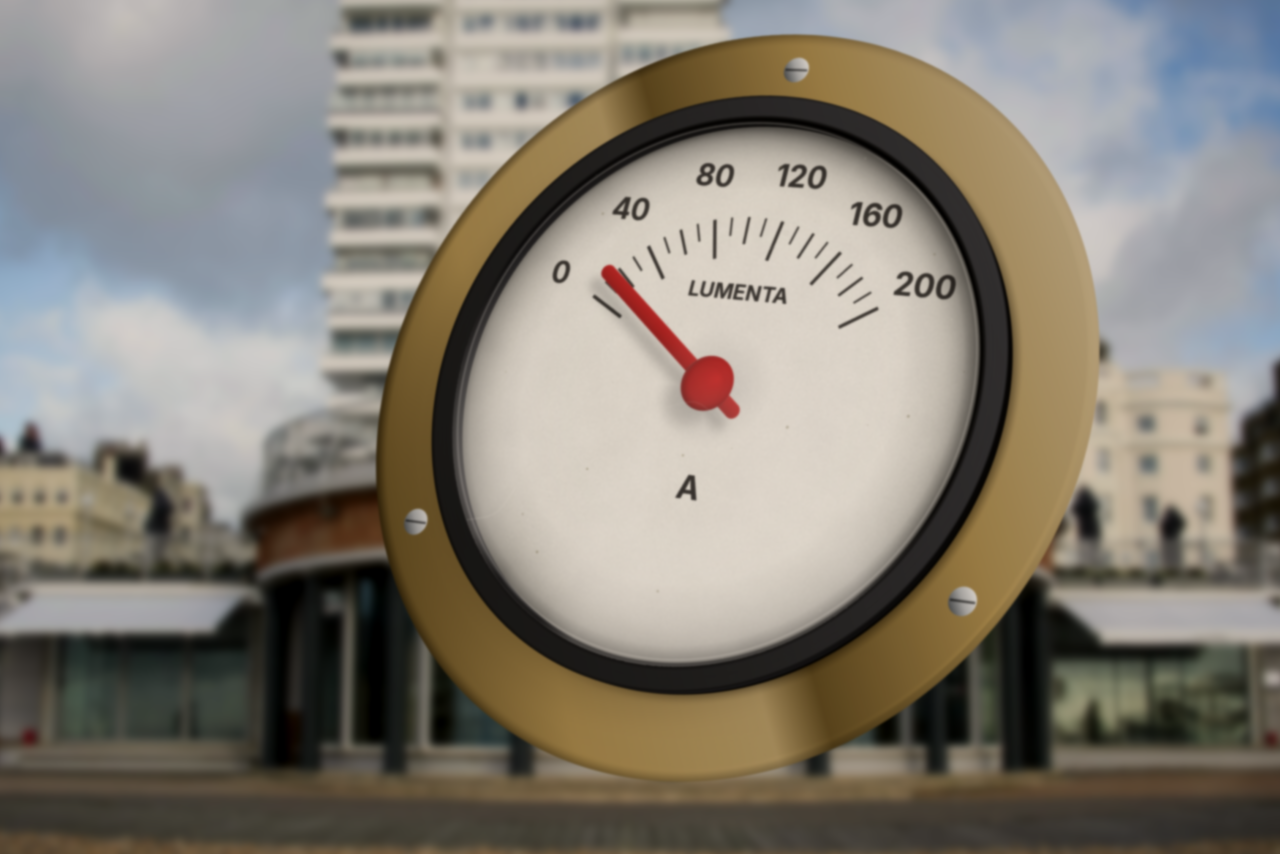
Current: 15 A
